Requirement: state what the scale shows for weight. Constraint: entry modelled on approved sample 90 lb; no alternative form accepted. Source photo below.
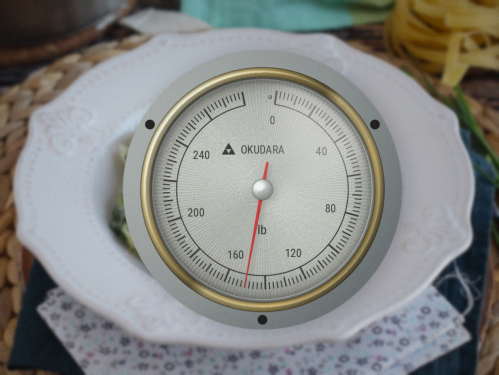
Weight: 150 lb
